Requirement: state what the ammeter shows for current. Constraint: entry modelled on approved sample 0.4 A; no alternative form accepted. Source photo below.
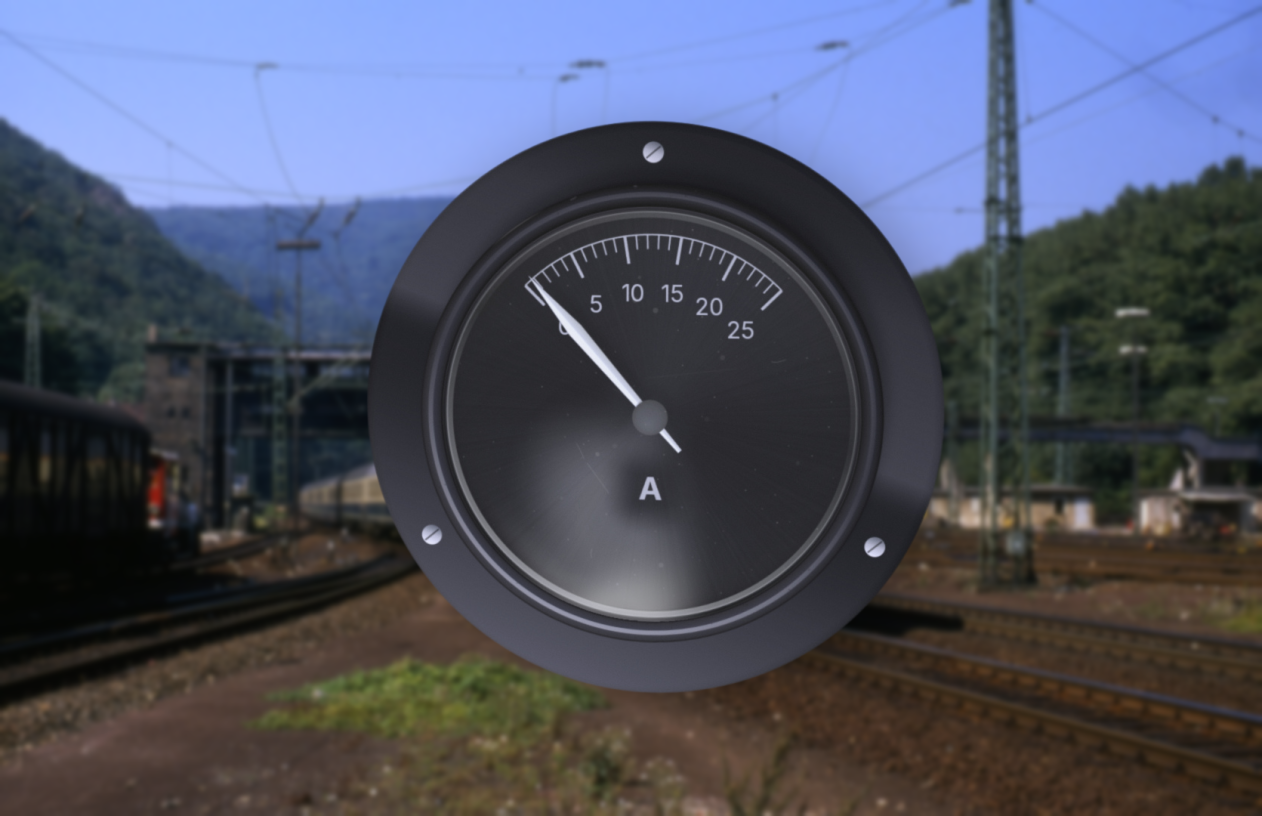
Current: 1 A
